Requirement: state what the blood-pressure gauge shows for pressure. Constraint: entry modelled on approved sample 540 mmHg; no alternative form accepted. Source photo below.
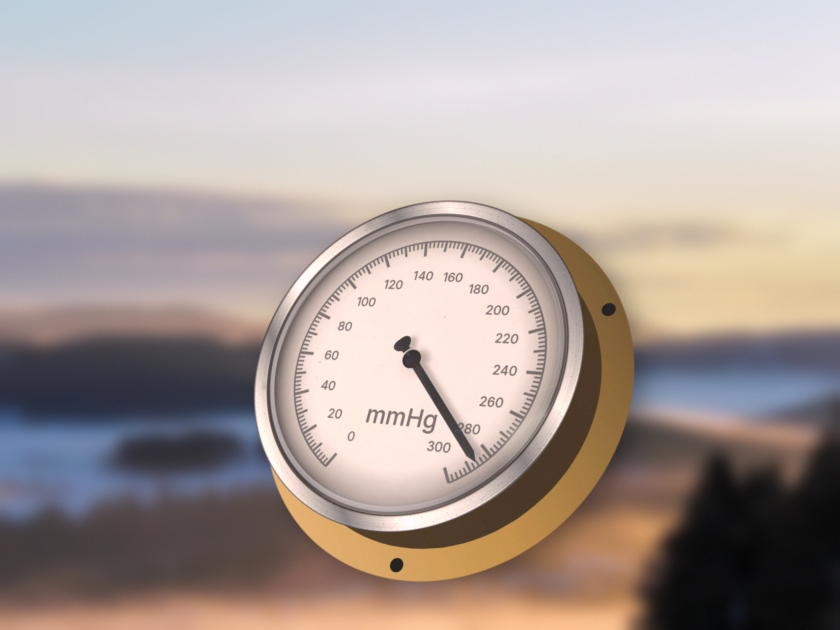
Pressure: 286 mmHg
